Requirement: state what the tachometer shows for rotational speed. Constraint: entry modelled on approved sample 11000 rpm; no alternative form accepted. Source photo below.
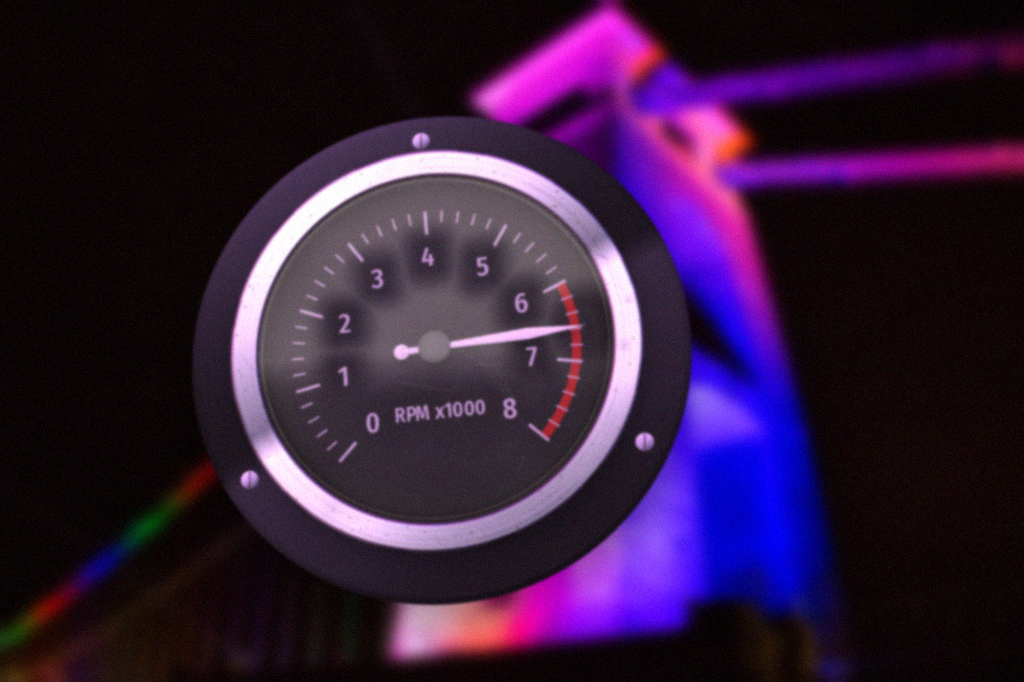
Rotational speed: 6600 rpm
